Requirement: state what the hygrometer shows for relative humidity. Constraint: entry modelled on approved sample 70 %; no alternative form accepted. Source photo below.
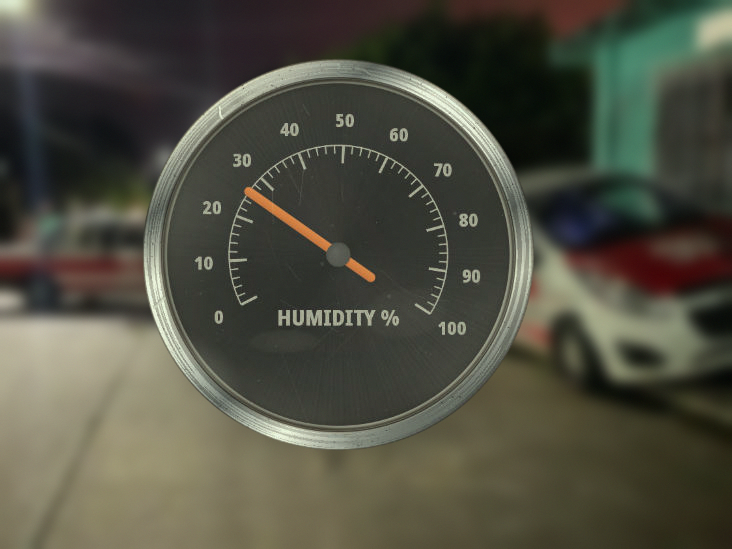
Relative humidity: 26 %
